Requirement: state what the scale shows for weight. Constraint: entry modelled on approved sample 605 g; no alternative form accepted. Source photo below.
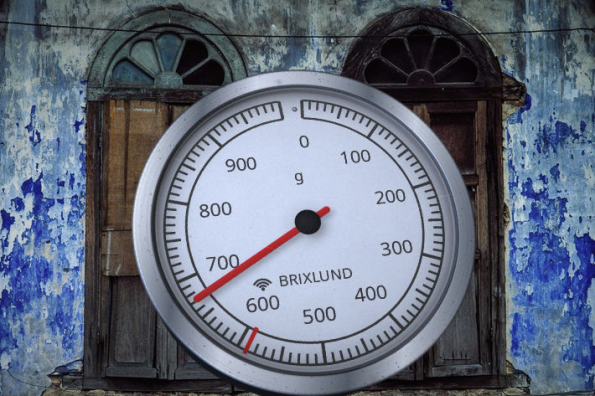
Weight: 670 g
